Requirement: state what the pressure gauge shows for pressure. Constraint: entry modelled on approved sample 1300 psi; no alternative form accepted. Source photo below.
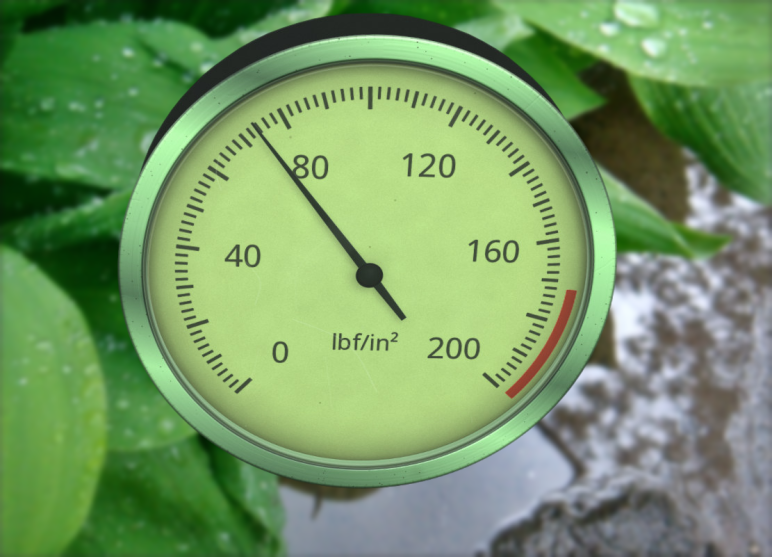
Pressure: 74 psi
